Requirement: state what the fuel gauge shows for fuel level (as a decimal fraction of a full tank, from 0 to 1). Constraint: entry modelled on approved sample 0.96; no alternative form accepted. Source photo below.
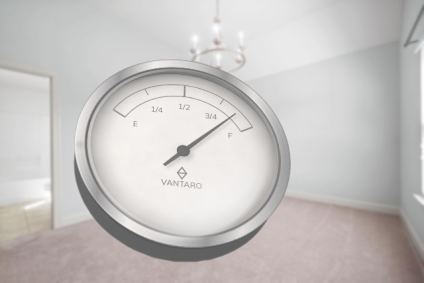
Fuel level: 0.875
